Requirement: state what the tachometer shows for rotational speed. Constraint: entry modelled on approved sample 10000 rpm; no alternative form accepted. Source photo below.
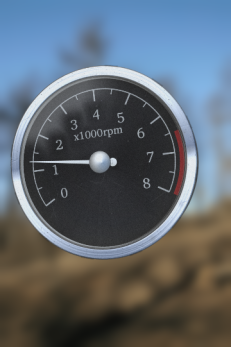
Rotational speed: 1250 rpm
